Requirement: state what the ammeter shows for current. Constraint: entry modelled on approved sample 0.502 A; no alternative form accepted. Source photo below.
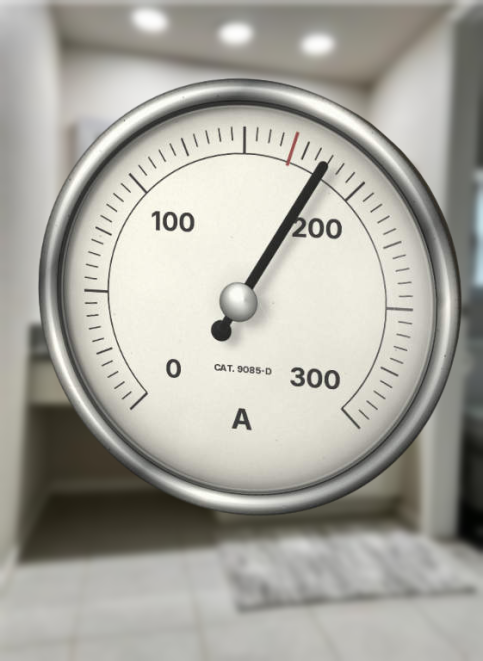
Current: 185 A
